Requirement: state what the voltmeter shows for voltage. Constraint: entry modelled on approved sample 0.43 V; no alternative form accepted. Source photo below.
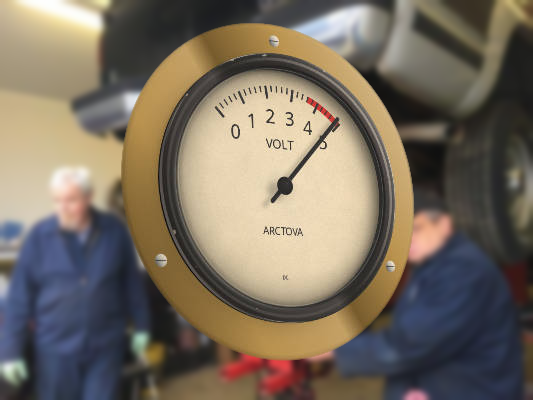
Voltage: 4.8 V
